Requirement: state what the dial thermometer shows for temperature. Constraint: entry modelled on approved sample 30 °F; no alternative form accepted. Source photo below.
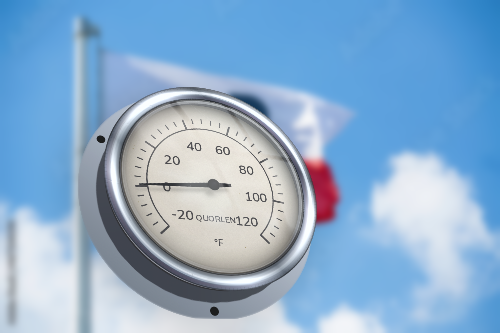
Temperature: 0 °F
